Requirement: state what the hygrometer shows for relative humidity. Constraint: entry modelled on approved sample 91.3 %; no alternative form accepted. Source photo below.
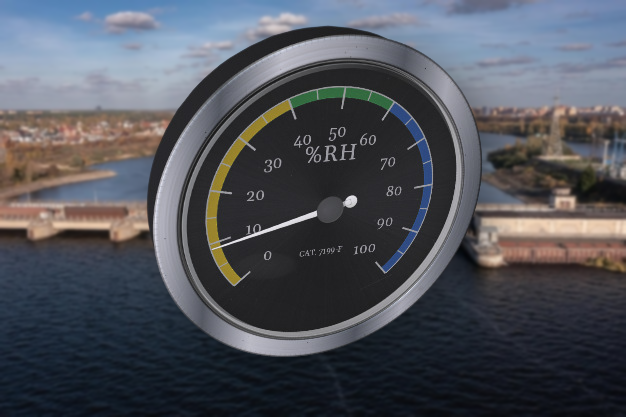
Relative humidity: 10 %
